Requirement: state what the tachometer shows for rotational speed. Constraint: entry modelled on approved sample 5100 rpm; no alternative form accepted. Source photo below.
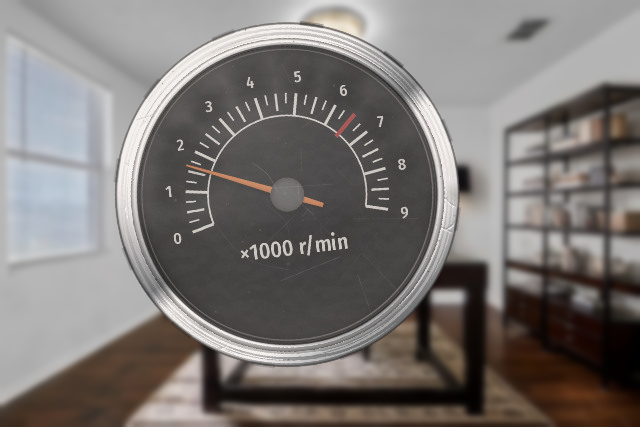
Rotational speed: 1625 rpm
